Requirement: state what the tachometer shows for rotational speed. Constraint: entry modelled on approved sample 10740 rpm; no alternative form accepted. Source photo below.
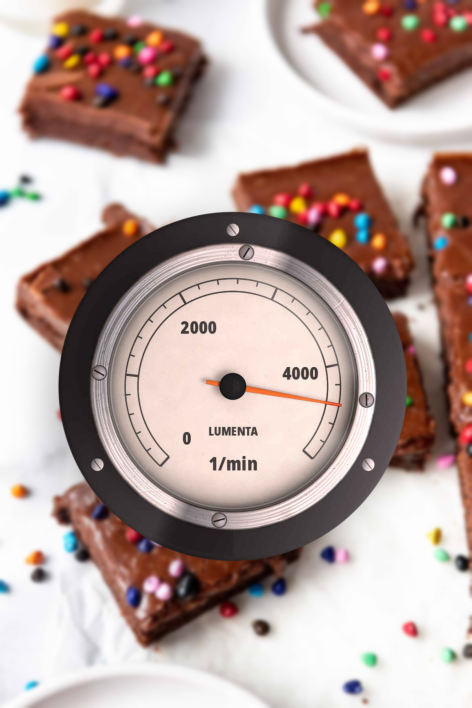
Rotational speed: 4400 rpm
